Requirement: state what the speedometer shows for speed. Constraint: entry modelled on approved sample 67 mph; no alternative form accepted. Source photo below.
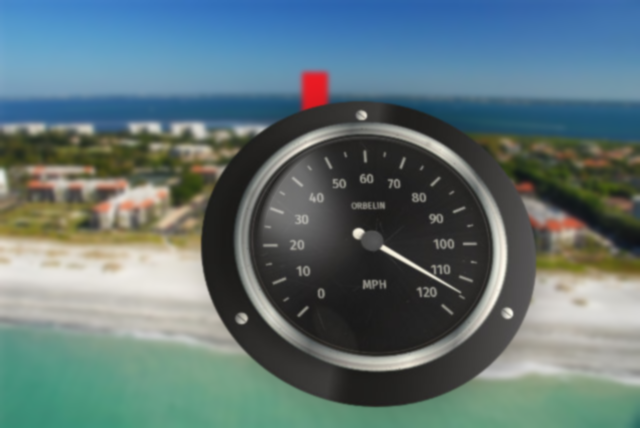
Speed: 115 mph
